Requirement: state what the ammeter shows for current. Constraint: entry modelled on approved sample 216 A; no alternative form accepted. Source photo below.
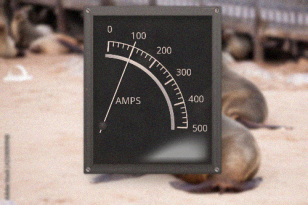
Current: 100 A
